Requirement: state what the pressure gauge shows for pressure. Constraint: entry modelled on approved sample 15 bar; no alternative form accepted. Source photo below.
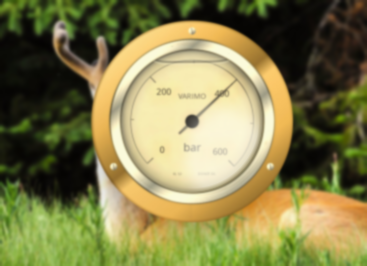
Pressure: 400 bar
